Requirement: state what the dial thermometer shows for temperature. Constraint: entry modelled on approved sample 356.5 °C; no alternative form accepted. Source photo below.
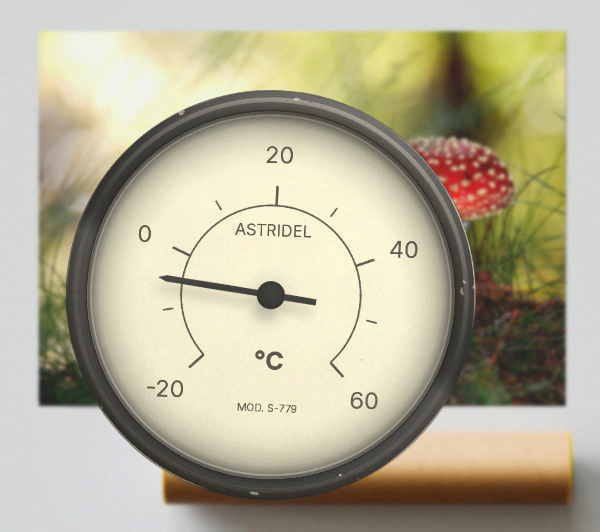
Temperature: -5 °C
